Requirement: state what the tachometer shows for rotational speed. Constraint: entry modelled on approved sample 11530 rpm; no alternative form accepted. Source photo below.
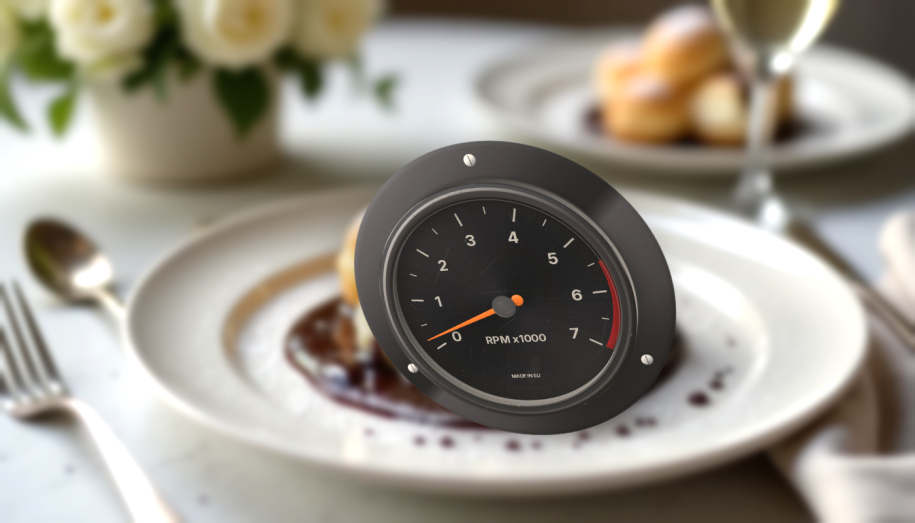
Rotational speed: 250 rpm
